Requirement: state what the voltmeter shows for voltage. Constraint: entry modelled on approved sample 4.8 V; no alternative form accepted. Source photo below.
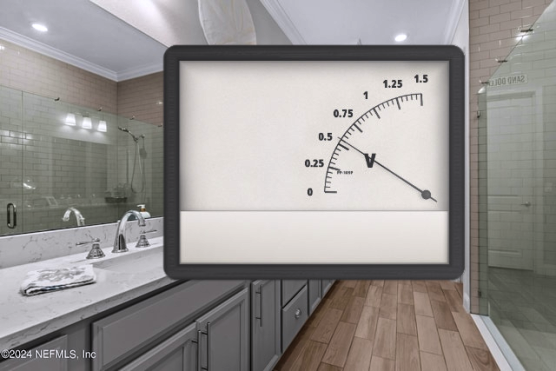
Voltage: 0.55 V
